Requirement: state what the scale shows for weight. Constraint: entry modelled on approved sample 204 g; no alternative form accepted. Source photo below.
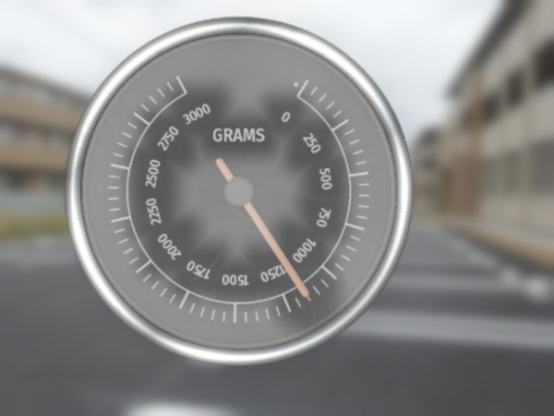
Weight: 1150 g
